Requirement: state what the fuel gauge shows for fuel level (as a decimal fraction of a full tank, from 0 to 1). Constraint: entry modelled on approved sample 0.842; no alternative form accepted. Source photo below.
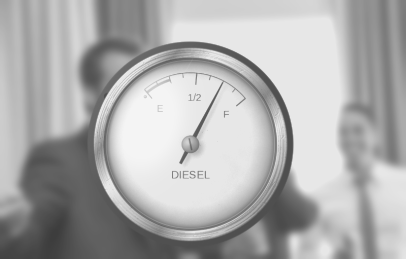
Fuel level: 0.75
